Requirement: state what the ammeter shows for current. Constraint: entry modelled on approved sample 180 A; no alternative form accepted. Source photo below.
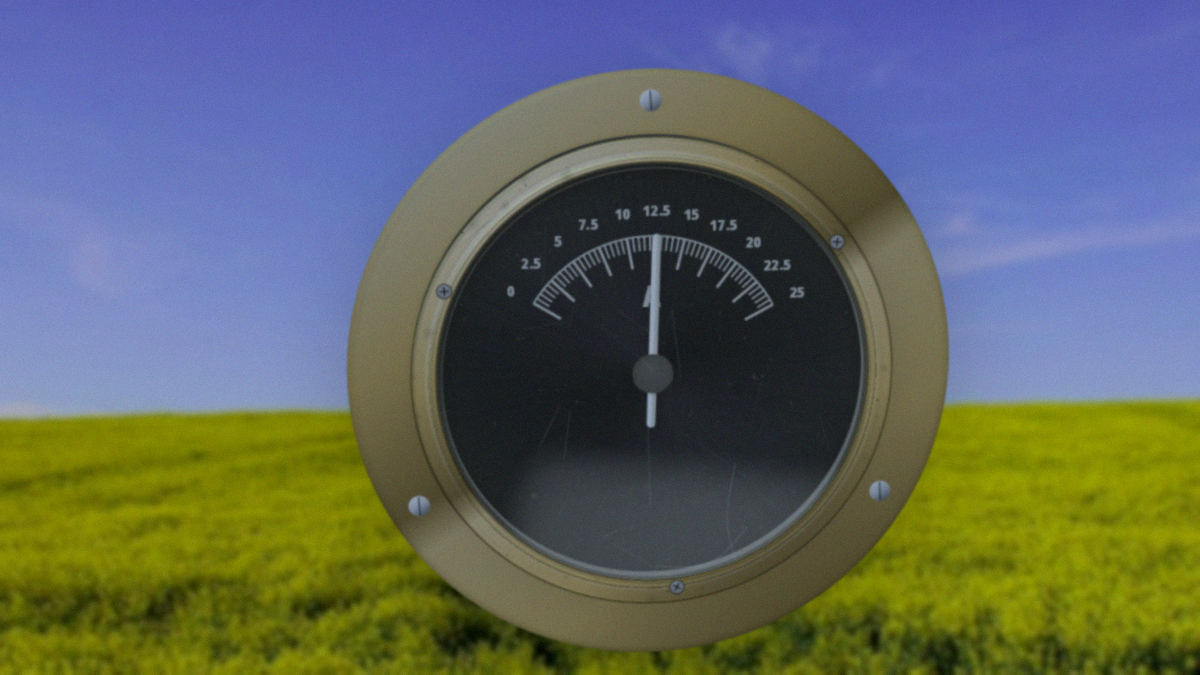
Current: 12.5 A
